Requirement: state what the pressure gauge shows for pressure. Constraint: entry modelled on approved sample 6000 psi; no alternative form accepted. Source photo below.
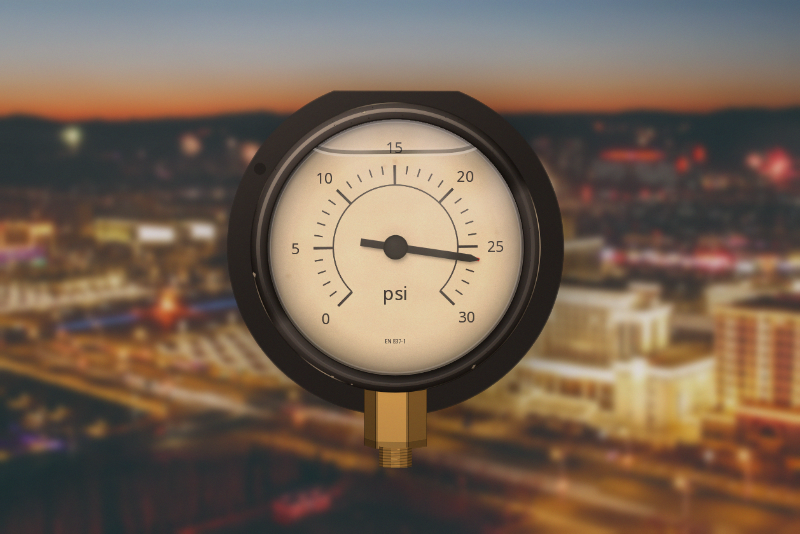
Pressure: 26 psi
